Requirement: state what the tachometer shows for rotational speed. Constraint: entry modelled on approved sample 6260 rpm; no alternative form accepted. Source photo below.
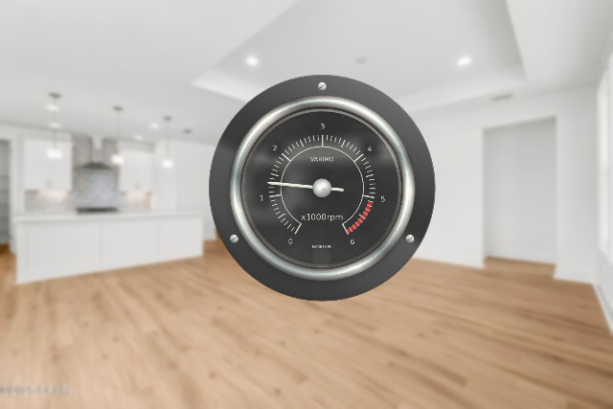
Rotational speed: 1300 rpm
